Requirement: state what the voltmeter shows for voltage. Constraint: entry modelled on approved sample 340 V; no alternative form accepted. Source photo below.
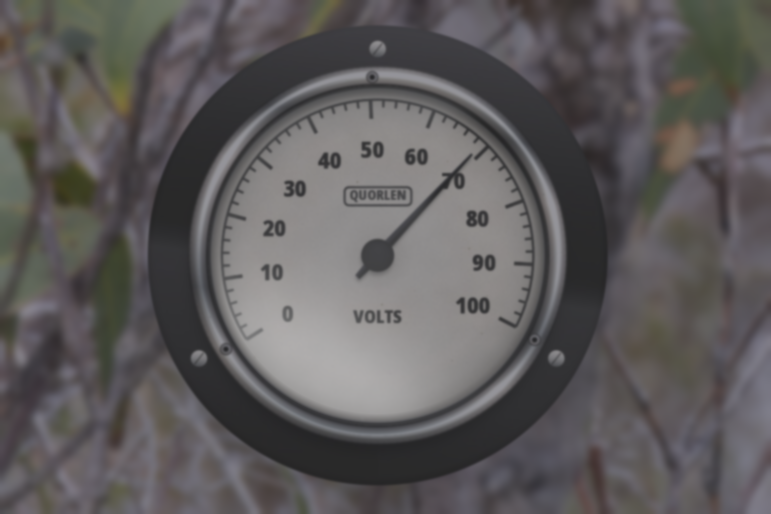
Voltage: 69 V
